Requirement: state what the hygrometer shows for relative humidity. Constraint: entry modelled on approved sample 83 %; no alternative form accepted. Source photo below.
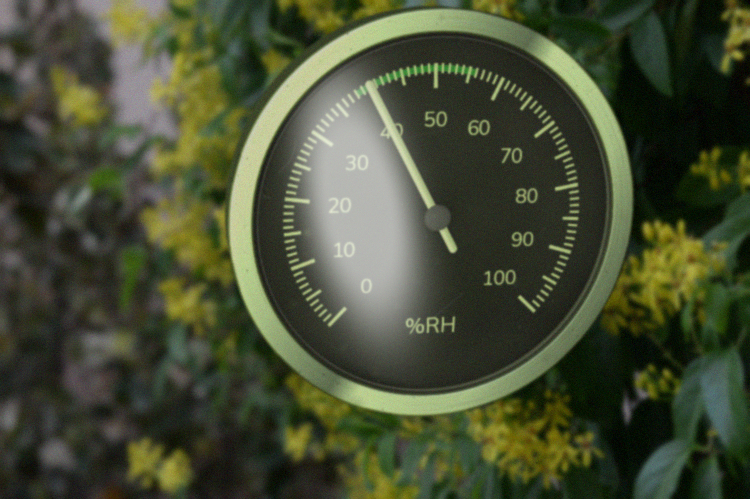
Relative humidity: 40 %
